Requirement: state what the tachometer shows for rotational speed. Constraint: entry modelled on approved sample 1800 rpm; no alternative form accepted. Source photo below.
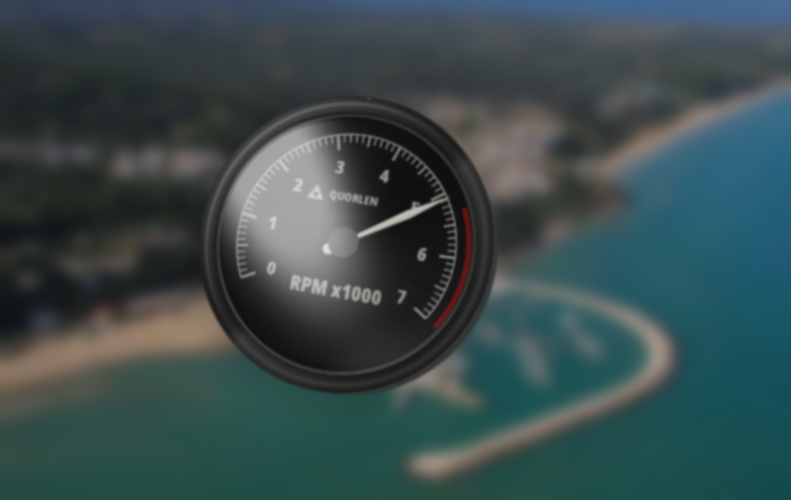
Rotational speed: 5100 rpm
